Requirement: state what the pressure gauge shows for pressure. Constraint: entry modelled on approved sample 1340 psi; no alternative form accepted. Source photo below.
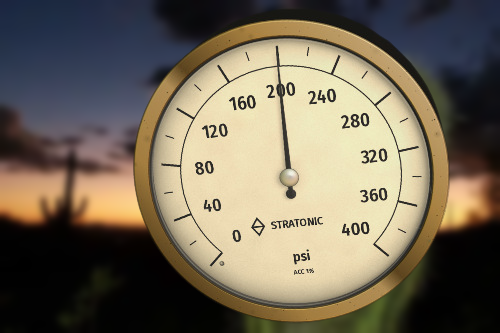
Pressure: 200 psi
